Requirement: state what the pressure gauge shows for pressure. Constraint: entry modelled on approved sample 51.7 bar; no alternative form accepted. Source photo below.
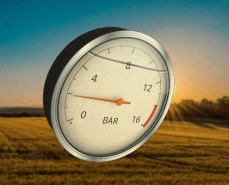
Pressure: 2 bar
